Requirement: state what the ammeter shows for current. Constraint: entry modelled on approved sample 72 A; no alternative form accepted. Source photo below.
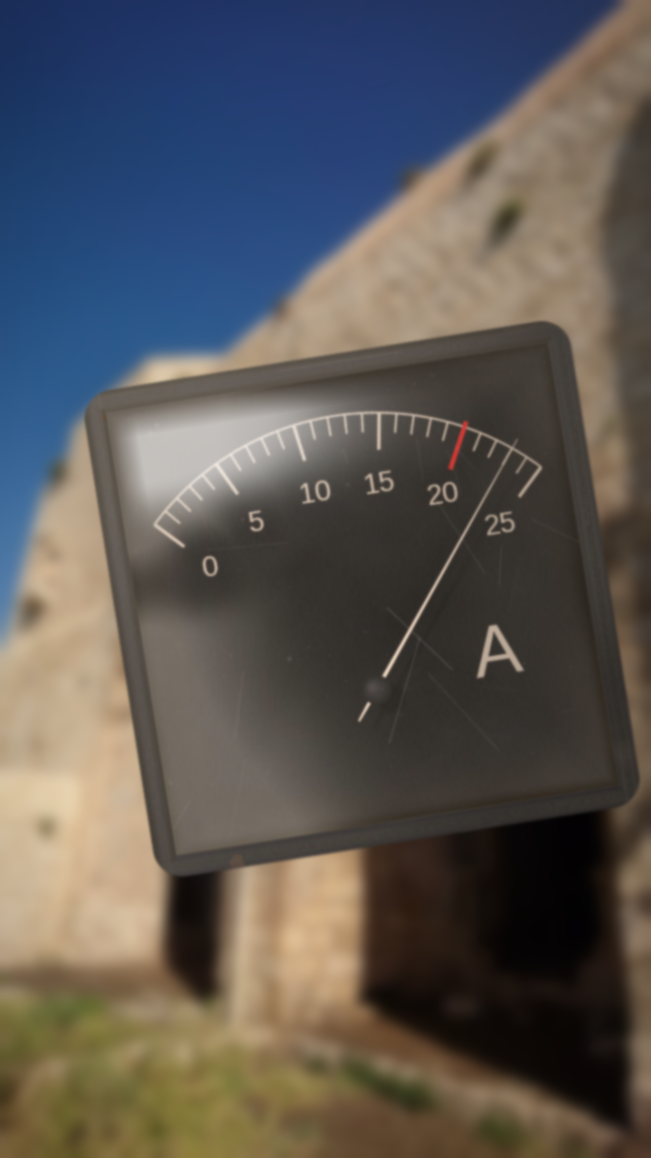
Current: 23 A
